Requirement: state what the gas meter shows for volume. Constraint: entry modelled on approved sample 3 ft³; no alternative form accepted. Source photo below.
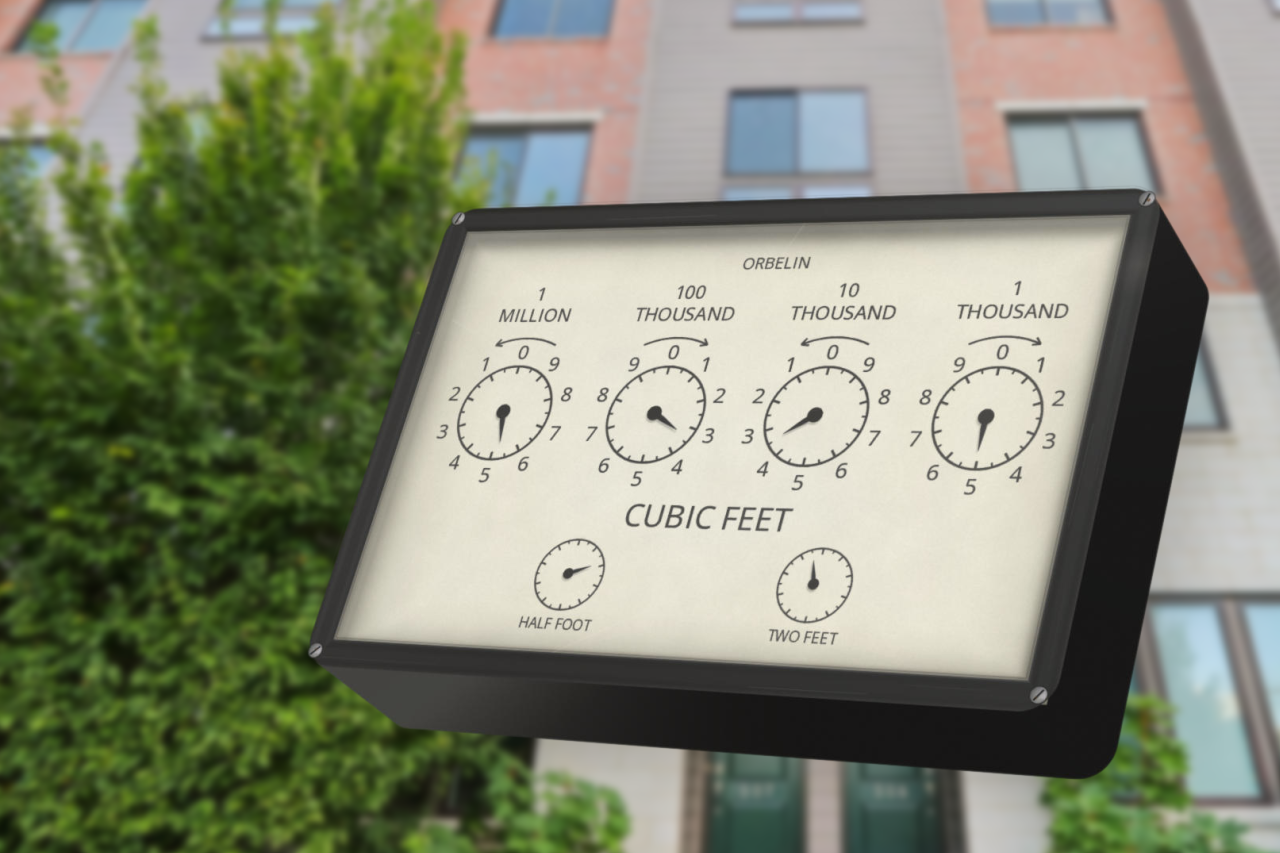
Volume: 533500 ft³
